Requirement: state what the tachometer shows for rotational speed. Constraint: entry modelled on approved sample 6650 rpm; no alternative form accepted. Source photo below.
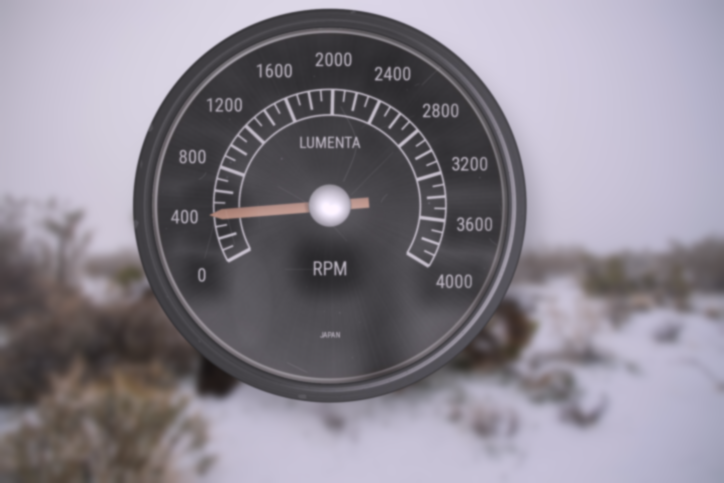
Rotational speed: 400 rpm
